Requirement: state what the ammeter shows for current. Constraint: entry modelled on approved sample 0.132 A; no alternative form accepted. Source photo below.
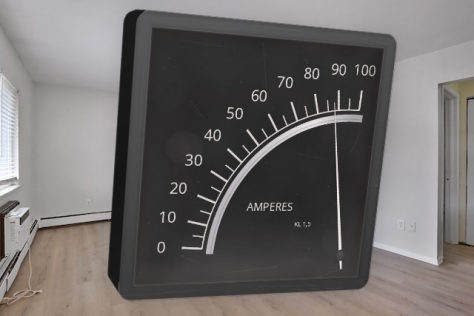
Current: 87.5 A
